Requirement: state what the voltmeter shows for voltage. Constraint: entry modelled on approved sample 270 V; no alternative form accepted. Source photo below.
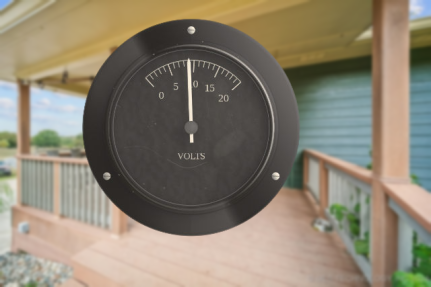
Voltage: 9 V
